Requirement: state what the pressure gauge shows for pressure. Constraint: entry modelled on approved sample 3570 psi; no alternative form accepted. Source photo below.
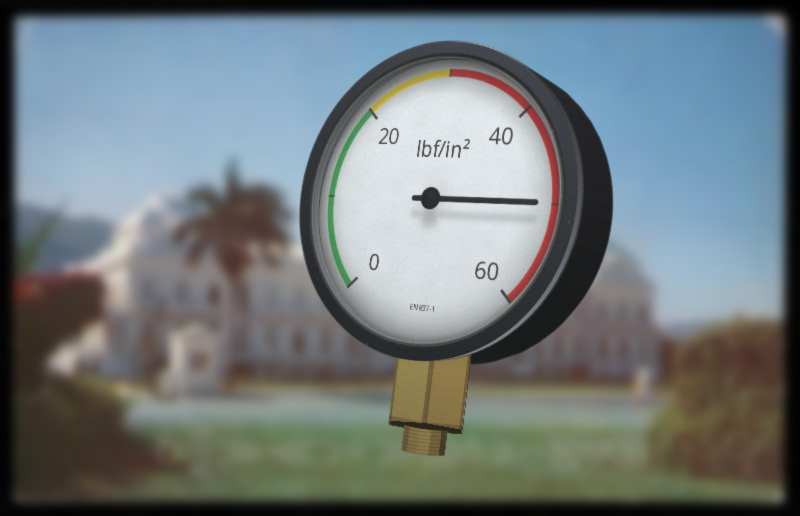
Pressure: 50 psi
